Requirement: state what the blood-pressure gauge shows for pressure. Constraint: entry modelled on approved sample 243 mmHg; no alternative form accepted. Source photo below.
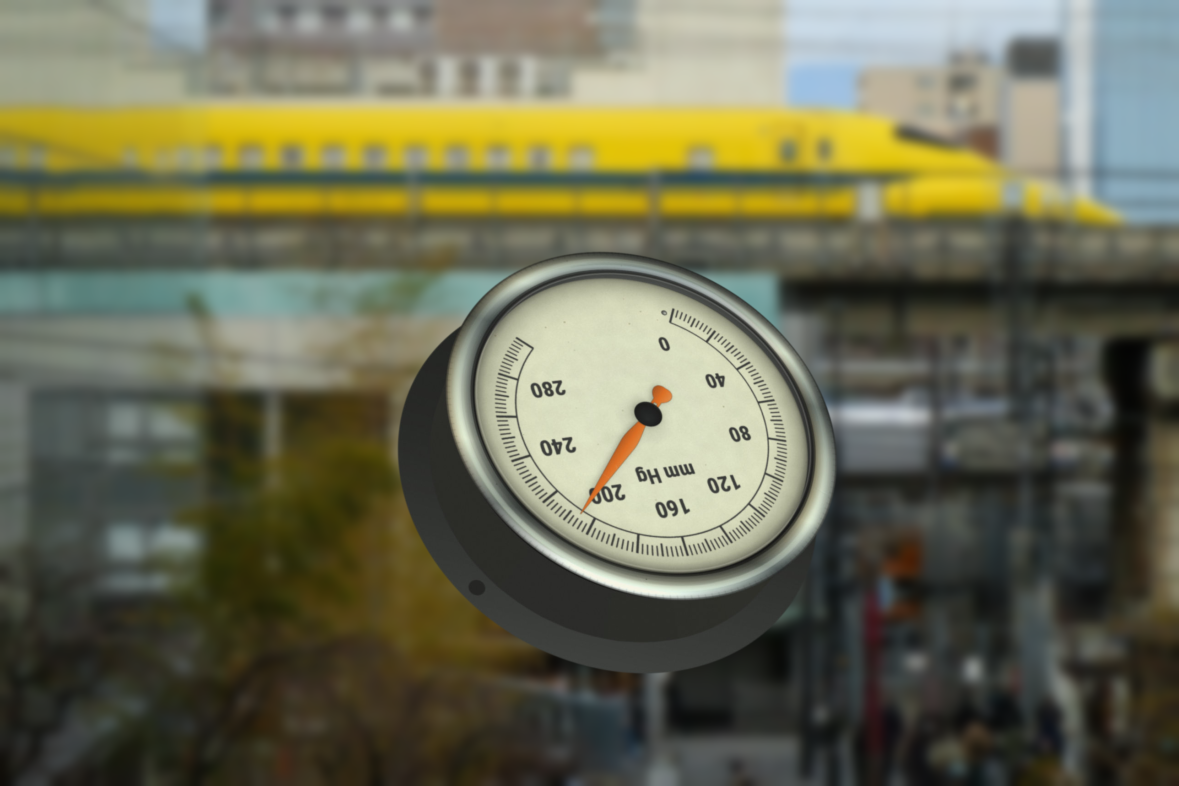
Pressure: 206 mmHg
